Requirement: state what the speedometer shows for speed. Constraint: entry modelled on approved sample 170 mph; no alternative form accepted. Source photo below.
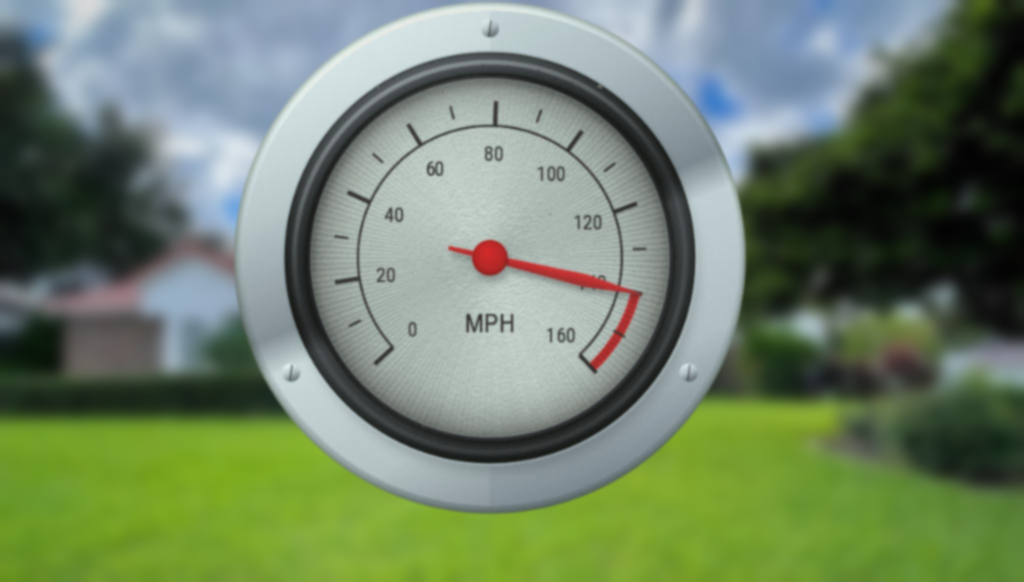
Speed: 140 mph
